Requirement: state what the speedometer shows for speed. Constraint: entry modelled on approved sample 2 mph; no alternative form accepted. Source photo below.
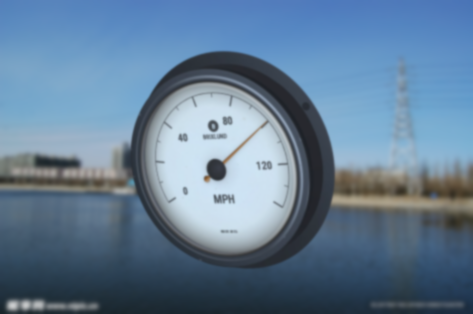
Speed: 100 mph
